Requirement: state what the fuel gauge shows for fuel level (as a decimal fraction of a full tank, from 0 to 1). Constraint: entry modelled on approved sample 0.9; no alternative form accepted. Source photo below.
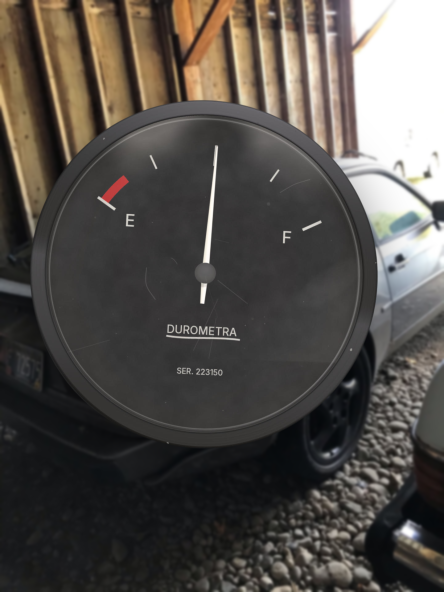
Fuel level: 0.5
